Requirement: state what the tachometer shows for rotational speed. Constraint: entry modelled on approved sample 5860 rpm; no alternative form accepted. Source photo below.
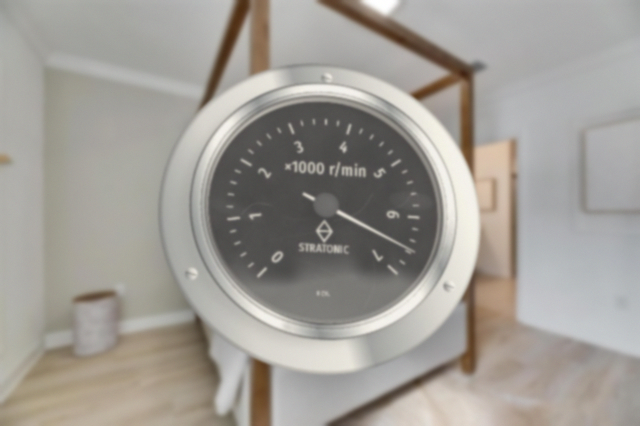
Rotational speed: 6600 rpm
